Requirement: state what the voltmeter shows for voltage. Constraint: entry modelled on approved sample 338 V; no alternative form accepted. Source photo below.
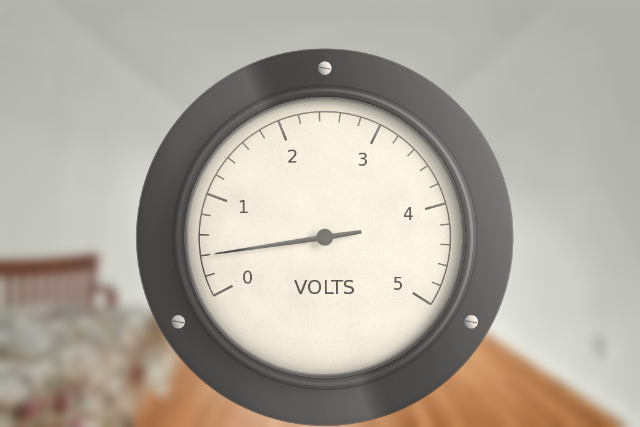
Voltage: 0.4 V
